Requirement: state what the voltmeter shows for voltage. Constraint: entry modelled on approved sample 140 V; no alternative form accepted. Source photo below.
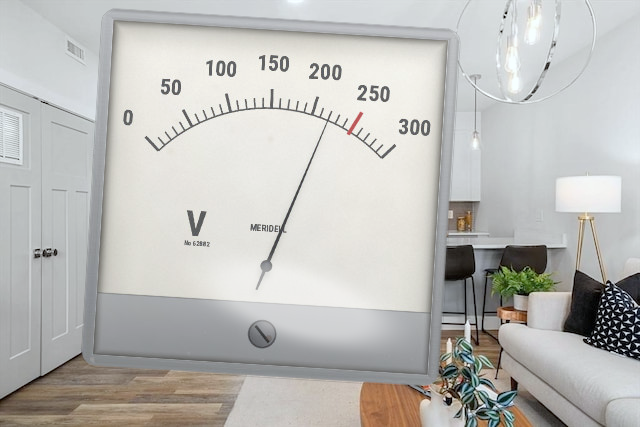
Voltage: 220 V
